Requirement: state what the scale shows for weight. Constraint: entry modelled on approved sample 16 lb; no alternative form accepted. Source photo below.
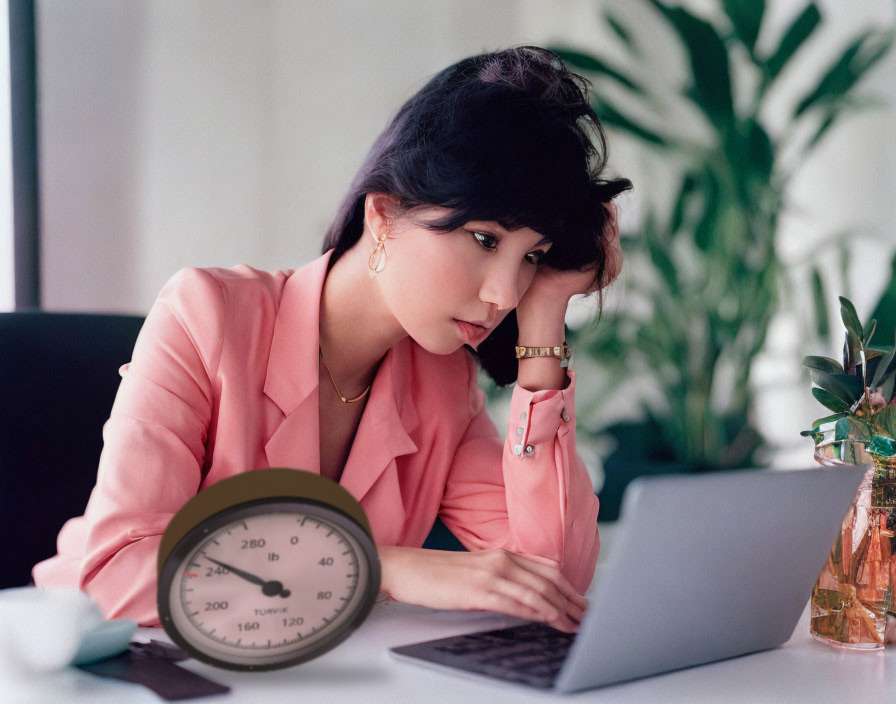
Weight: 250 lb
